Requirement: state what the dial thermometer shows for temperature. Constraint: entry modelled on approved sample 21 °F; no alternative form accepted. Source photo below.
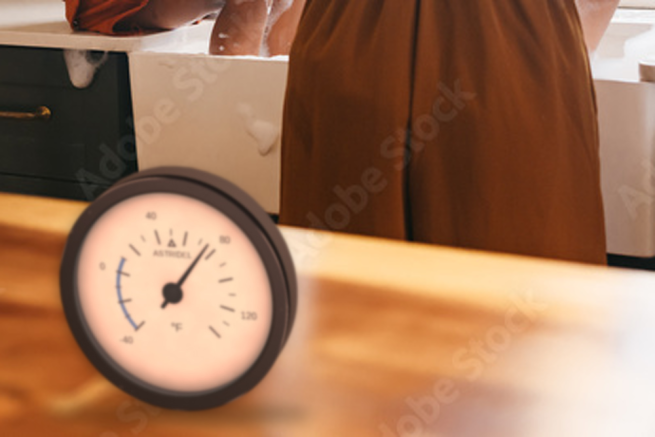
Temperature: 75 °F
